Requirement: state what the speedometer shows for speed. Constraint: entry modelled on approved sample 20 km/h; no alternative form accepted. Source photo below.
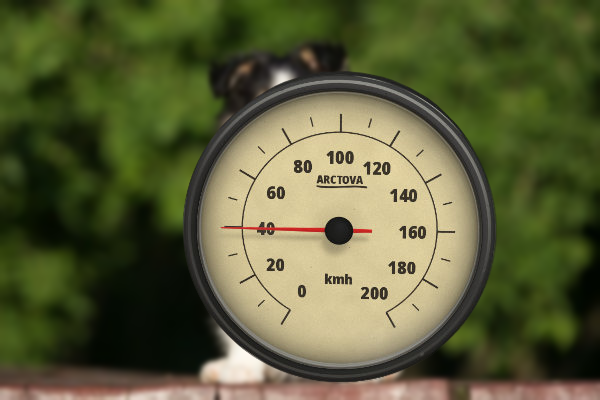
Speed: 40 km/h
